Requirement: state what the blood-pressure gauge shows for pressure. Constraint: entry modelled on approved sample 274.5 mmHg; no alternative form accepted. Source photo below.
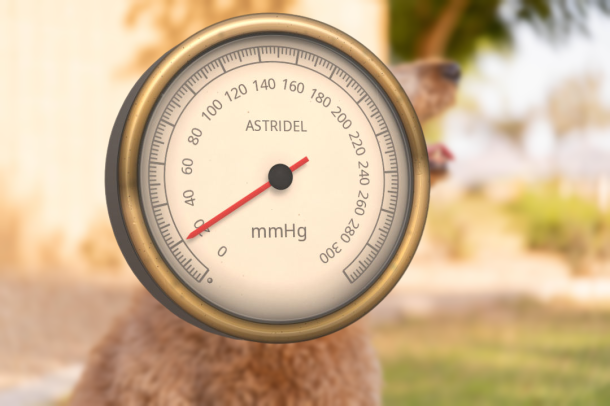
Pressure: 20 mmHg
